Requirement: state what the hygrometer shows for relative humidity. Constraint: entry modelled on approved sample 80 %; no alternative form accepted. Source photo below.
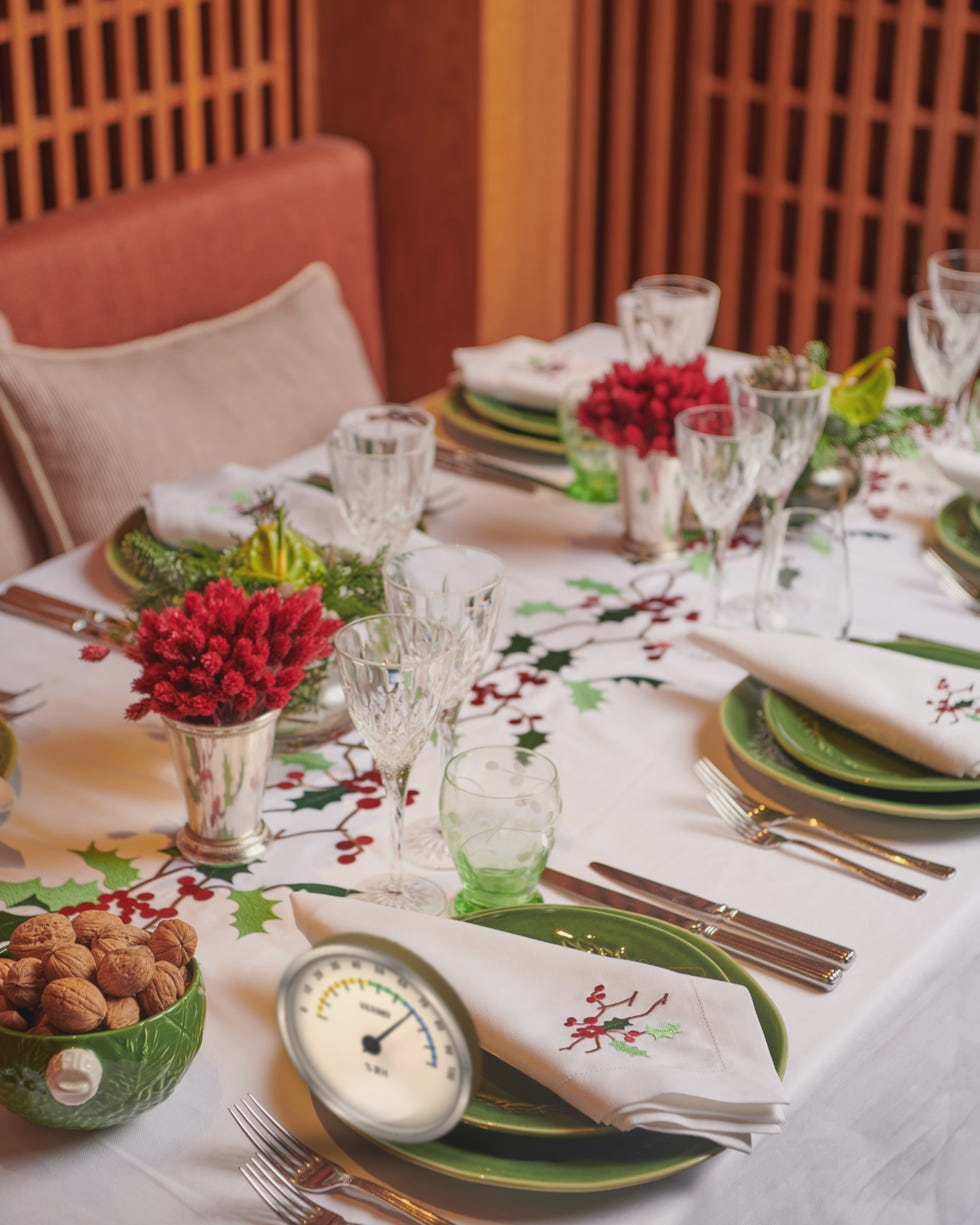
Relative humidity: 70 %
